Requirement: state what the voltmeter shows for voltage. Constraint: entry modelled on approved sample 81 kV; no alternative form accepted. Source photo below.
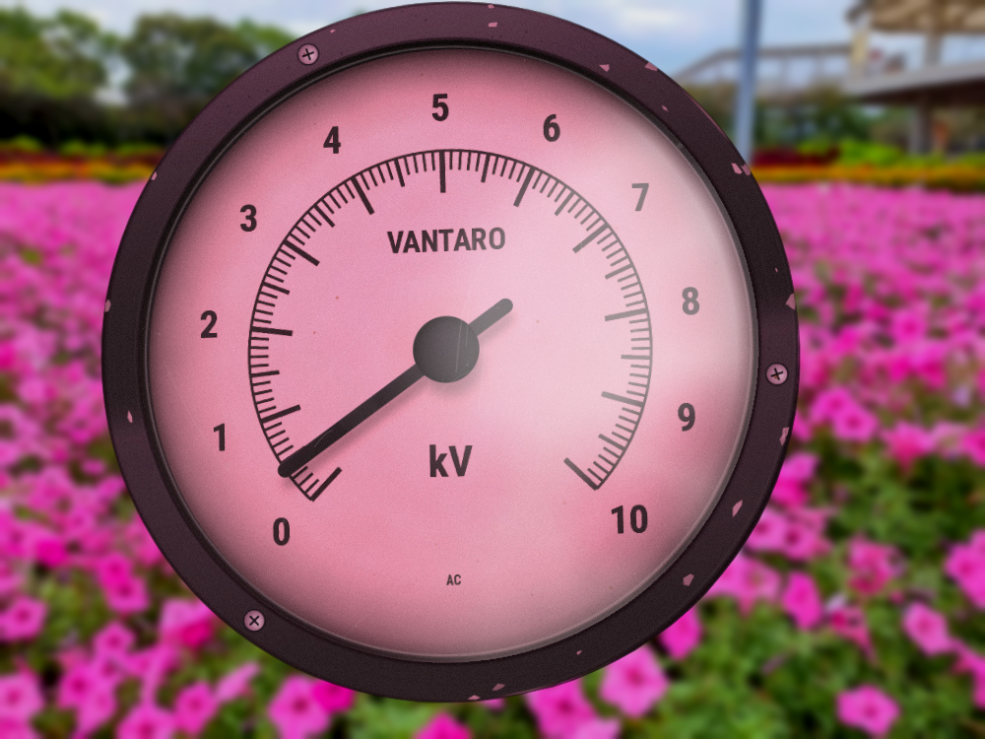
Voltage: 0.4 kV
